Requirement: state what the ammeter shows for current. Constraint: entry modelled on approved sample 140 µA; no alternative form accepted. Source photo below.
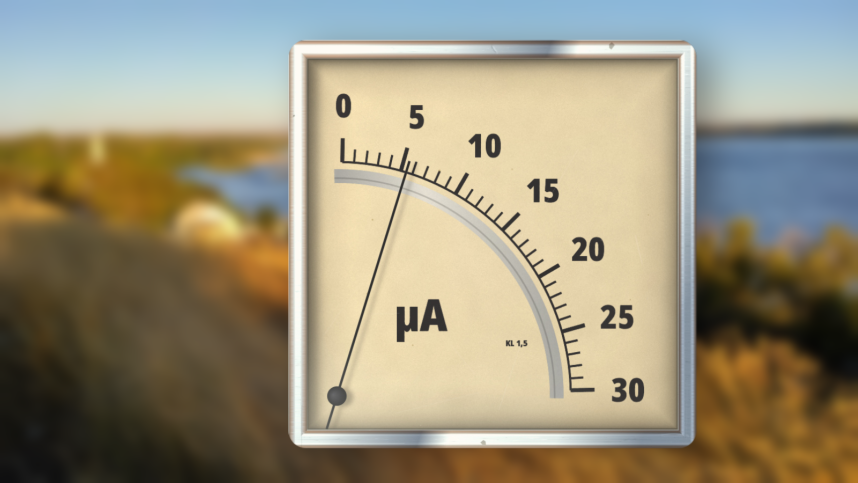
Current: 5.5 µA
